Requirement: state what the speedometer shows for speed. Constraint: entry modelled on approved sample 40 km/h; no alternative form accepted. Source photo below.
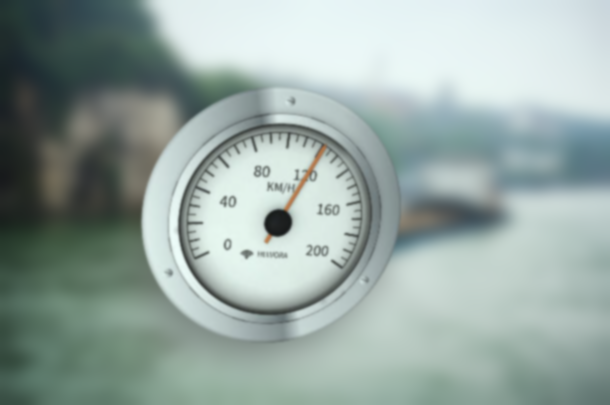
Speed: 120 km/h
